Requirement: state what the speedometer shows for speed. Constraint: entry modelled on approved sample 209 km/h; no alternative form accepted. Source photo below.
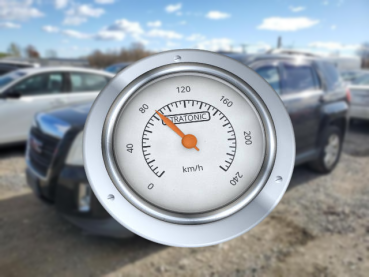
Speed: 85 km/h
